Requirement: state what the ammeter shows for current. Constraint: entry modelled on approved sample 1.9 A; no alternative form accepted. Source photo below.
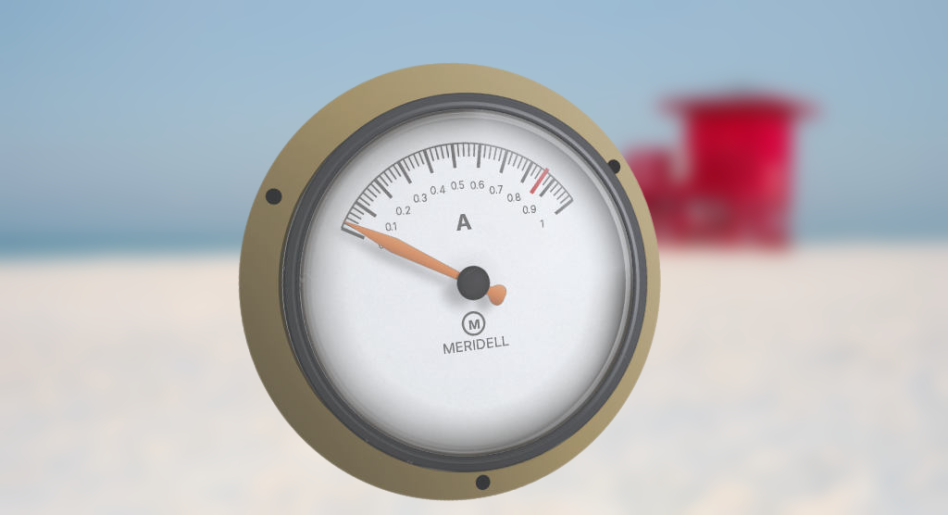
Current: 0.02 A
